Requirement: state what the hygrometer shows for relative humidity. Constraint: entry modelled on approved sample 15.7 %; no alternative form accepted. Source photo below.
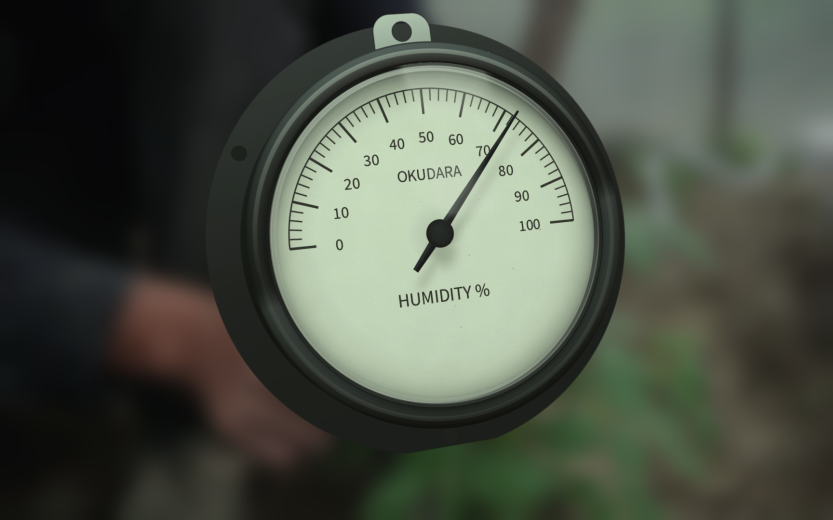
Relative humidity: 72 %
